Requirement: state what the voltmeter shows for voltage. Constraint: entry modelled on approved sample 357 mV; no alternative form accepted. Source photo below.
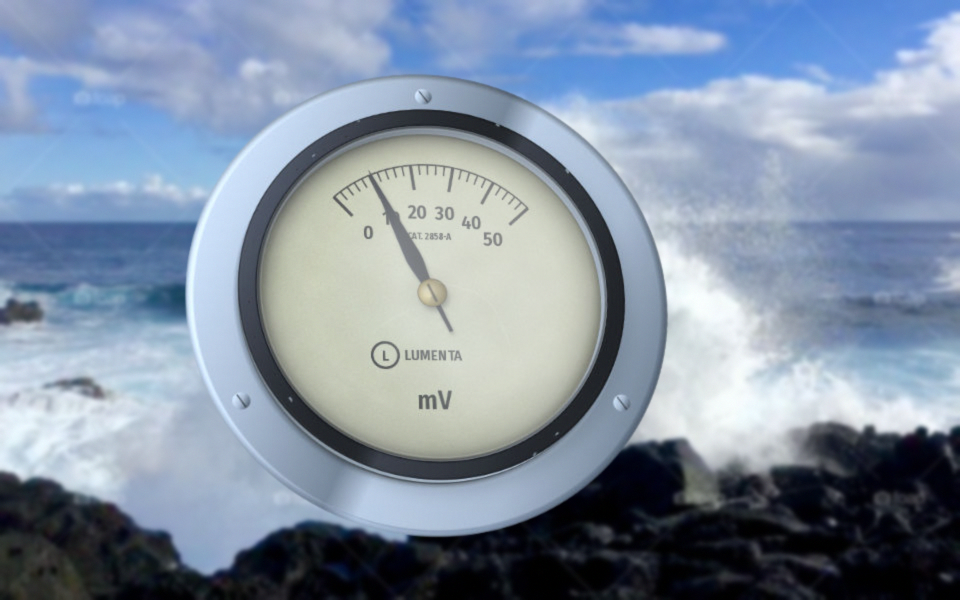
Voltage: 10 mV
